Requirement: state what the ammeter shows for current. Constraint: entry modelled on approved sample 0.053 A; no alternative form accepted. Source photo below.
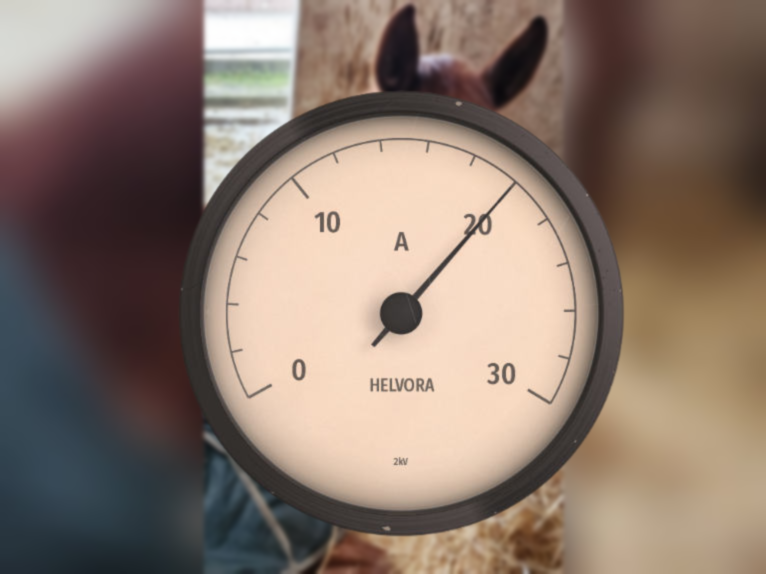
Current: 20 A
